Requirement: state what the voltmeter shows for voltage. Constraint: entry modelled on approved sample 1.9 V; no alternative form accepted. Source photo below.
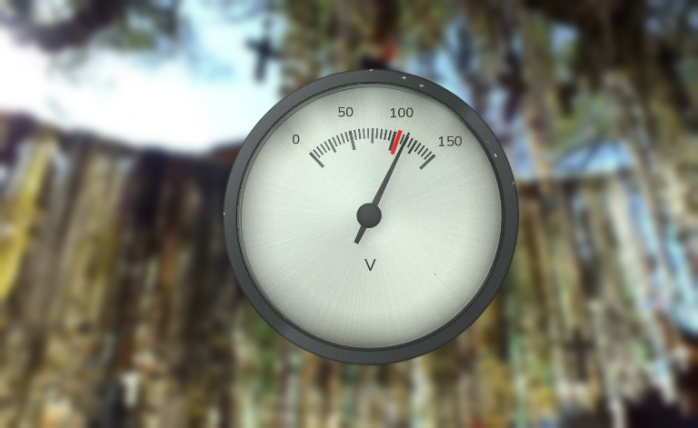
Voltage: 115 V
